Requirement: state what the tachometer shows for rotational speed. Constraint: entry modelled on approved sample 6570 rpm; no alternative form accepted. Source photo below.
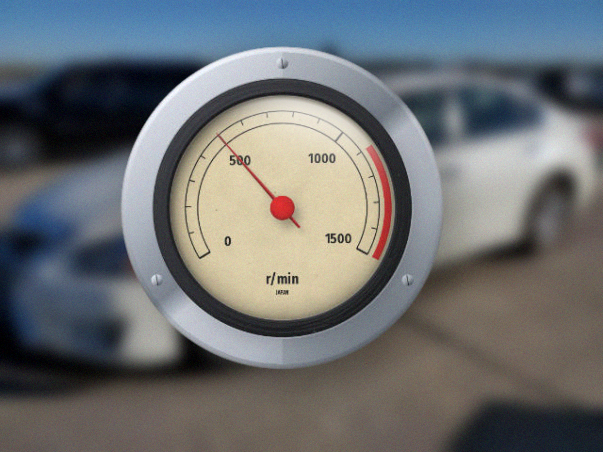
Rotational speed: 500 rpm
